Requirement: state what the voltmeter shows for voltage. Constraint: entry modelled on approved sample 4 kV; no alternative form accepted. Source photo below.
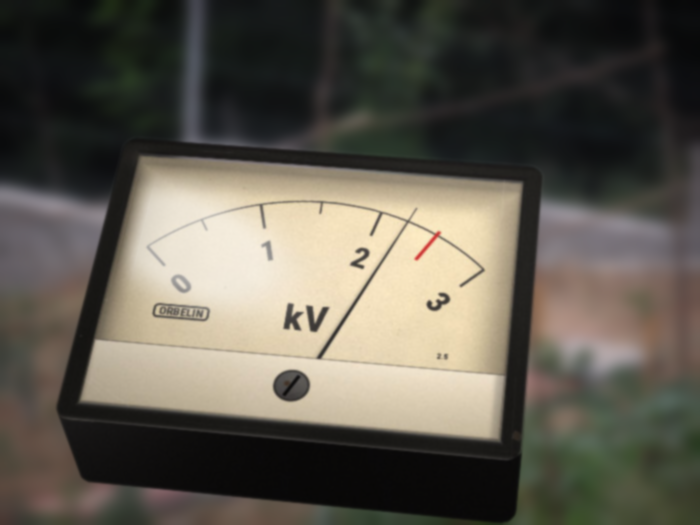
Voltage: 2.25 kV
